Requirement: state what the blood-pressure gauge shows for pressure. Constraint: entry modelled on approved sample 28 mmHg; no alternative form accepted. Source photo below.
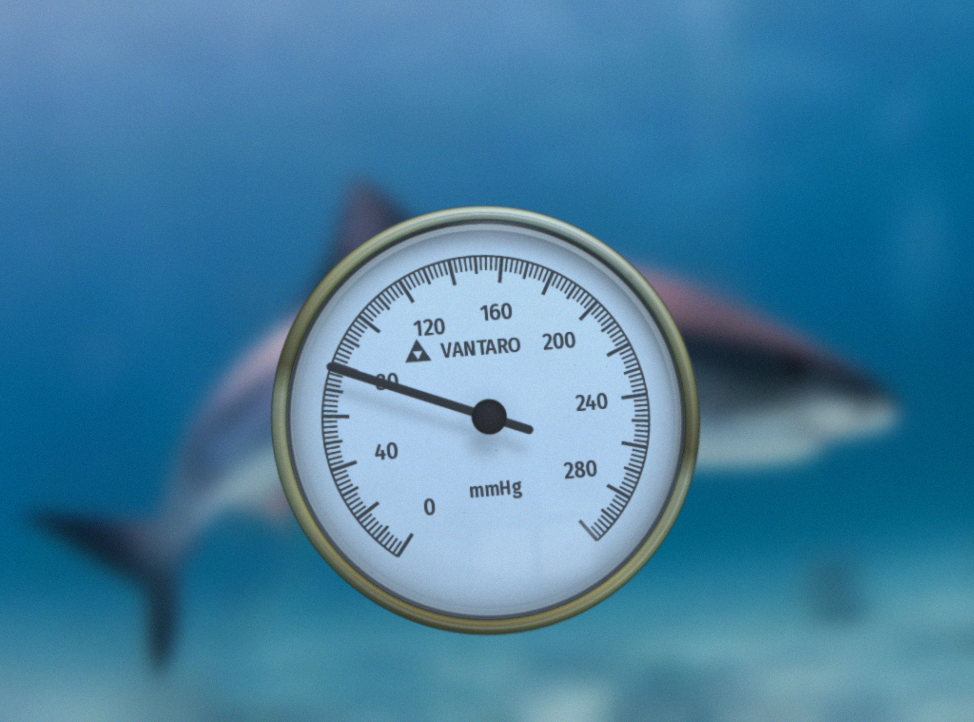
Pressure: 78 mmHg
